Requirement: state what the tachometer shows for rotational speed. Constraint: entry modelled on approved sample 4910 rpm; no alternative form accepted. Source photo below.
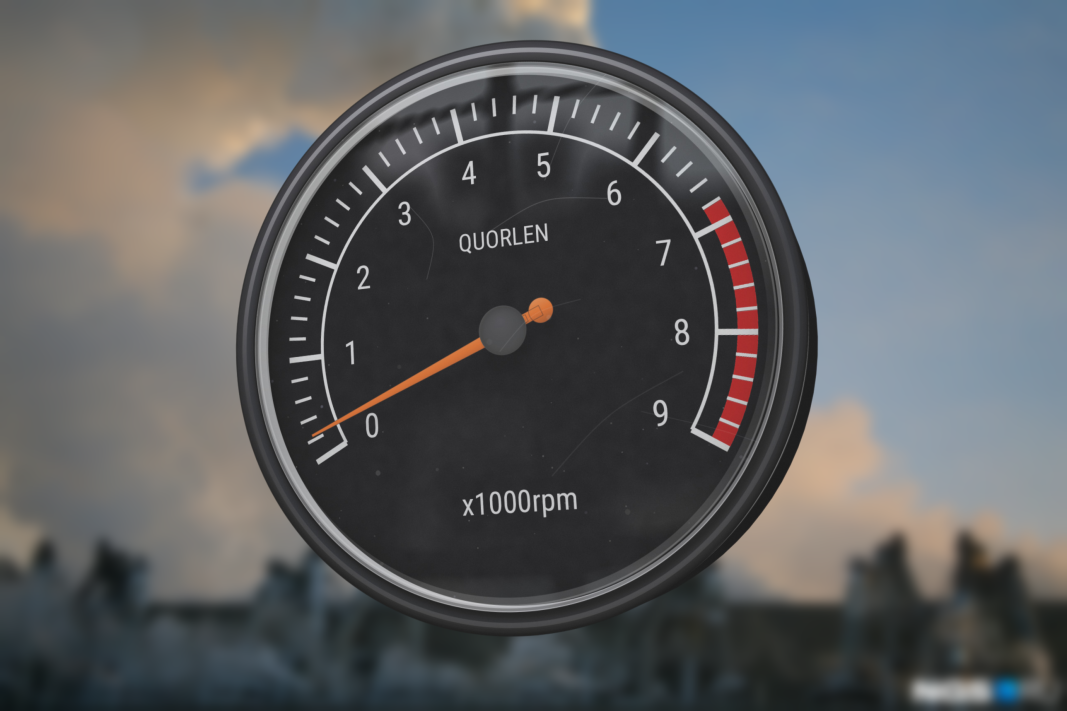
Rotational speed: 200 rpm
